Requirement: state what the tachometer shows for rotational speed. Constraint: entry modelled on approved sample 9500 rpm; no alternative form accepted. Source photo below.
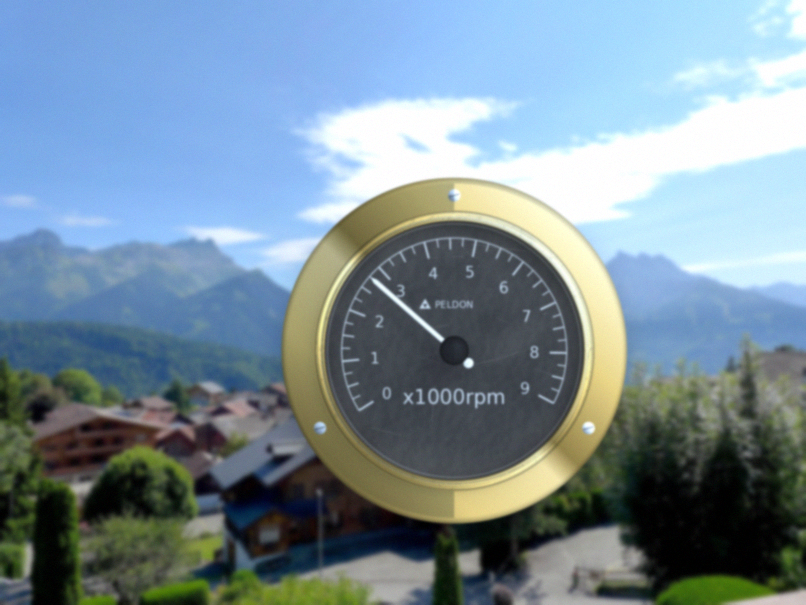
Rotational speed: 2750 rpm
